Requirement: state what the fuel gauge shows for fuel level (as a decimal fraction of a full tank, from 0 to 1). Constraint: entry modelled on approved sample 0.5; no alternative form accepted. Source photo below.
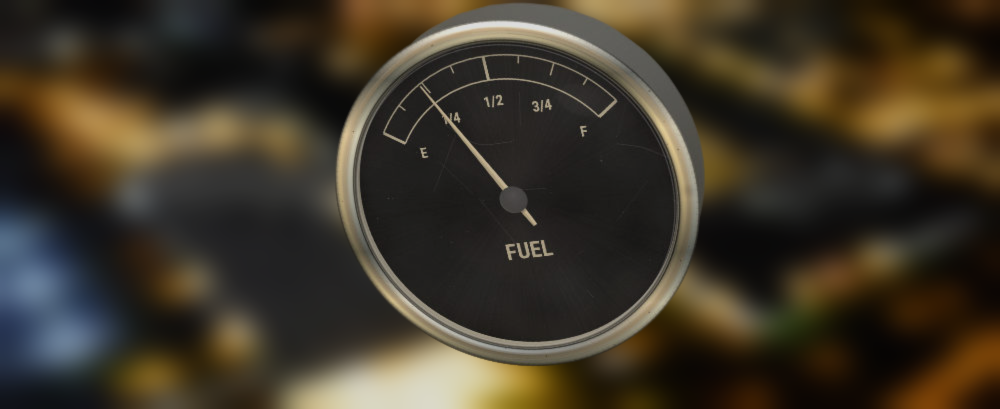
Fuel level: 0.25
